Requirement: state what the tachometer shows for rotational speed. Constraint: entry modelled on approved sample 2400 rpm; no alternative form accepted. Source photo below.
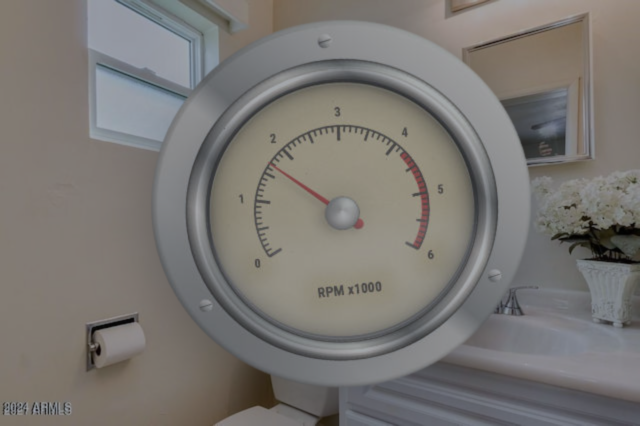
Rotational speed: 1700 rpm
